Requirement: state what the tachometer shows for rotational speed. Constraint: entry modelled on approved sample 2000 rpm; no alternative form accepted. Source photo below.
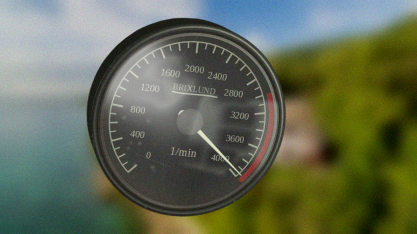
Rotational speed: 3950 rpm
